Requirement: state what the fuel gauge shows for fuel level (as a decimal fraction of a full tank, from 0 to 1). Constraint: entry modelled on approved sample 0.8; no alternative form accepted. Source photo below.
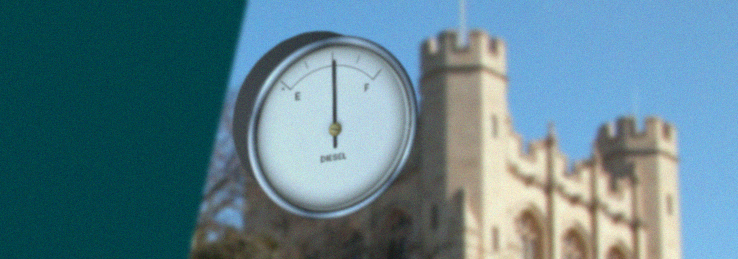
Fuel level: 0.5
